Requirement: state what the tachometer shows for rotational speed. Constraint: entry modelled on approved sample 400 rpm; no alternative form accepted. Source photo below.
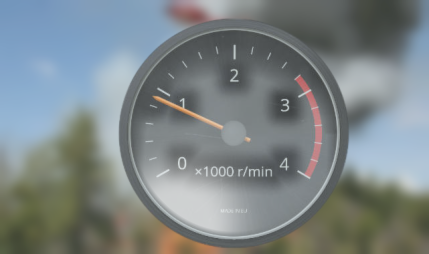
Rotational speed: 900 rpm
